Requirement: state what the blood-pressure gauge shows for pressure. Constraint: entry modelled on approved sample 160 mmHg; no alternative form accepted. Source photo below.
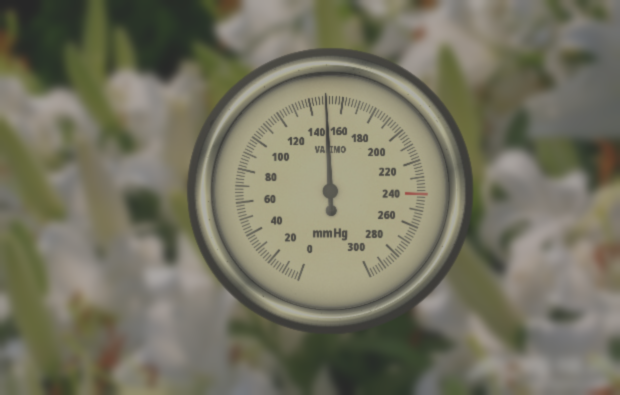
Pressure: 150 mmHg
